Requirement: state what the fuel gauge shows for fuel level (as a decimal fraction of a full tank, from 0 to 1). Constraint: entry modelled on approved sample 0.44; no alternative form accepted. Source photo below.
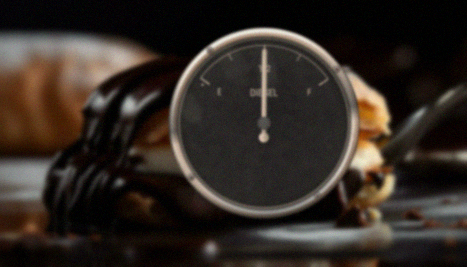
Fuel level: 0.5
